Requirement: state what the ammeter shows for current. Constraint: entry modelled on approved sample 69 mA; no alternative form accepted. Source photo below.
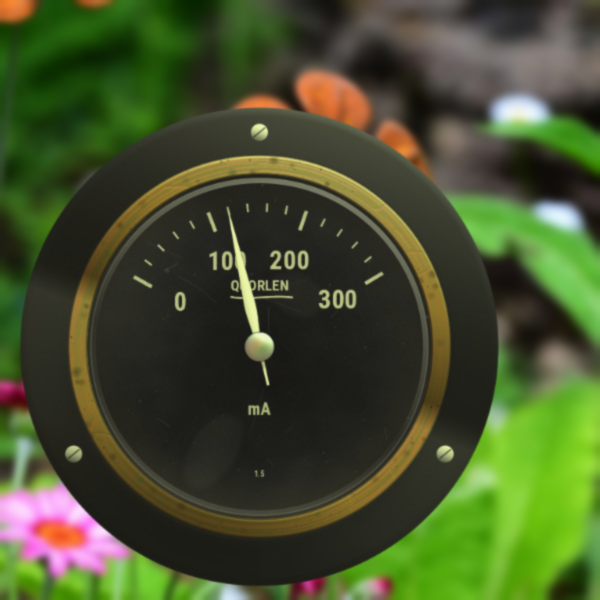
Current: 120 mA
